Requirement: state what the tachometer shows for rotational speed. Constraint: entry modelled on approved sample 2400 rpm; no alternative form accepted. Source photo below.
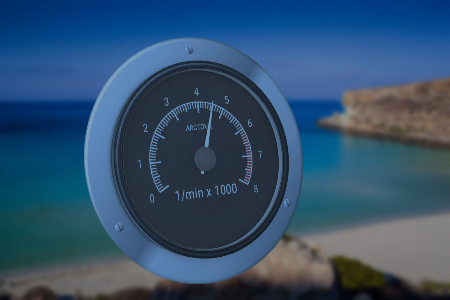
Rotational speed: 4500 rpm
